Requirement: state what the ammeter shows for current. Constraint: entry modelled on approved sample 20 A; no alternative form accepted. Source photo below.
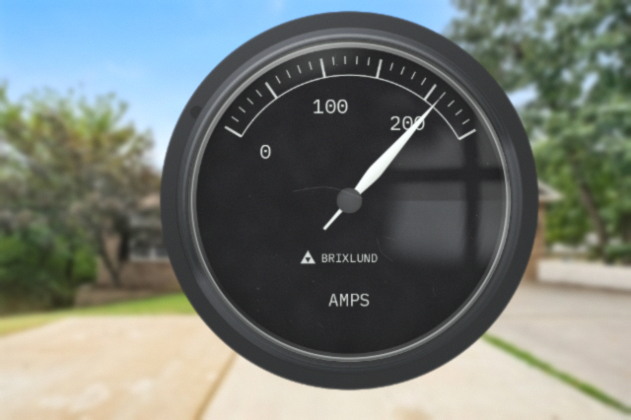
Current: 210 A
